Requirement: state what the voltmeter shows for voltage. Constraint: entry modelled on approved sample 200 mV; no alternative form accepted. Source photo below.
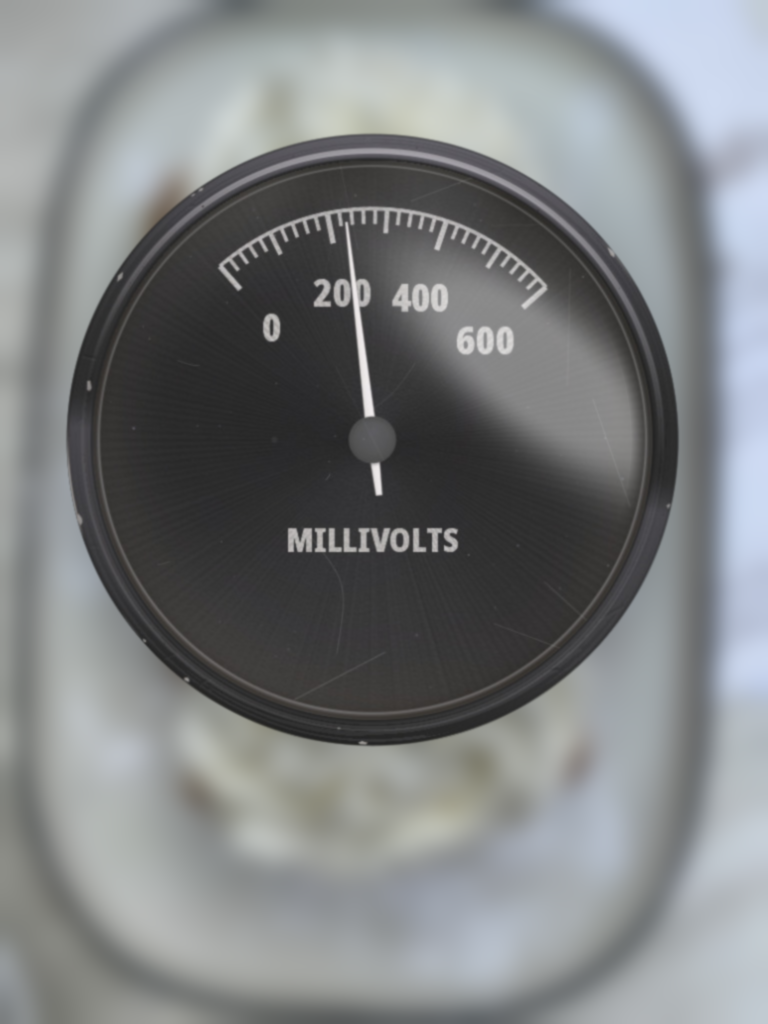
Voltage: 230 mV
